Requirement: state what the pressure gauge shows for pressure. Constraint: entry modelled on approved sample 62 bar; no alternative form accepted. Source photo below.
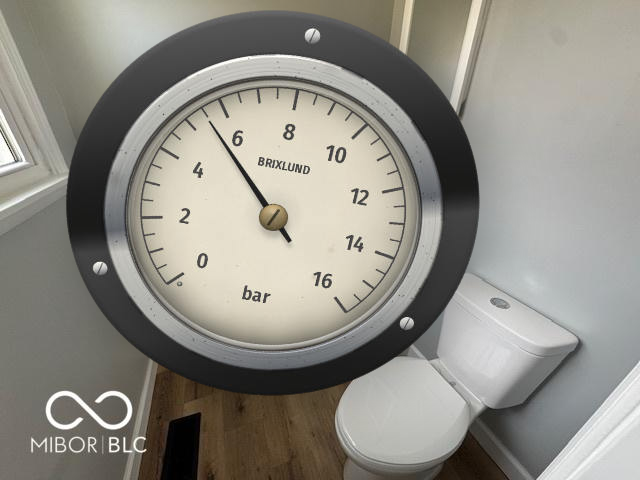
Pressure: 5.5 bar
